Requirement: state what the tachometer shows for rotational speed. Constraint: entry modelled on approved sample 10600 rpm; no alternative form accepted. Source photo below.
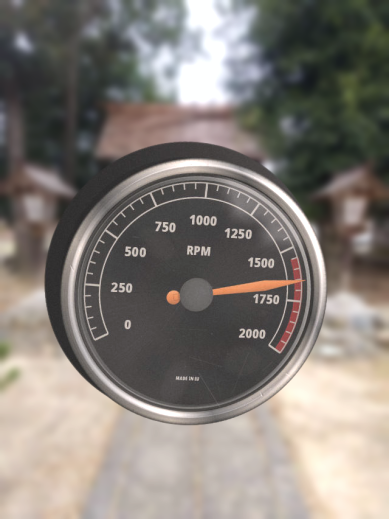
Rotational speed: 1650 rpm
